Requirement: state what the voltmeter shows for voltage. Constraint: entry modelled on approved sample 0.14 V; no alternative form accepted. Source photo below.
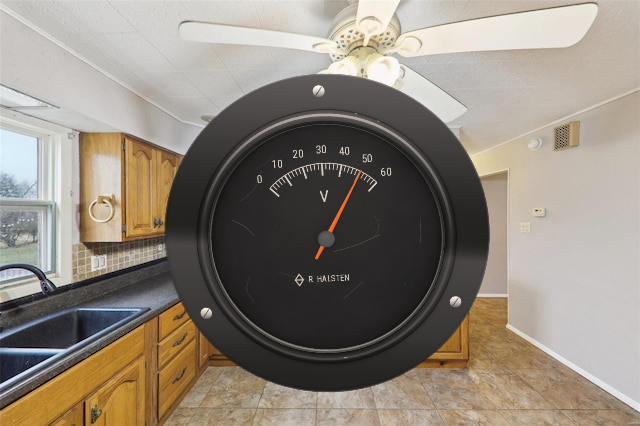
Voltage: 50 V
